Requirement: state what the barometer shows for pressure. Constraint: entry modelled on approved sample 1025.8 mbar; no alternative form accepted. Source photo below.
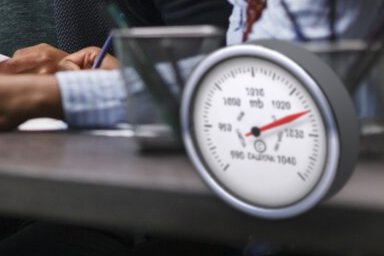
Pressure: 1025 mbar
